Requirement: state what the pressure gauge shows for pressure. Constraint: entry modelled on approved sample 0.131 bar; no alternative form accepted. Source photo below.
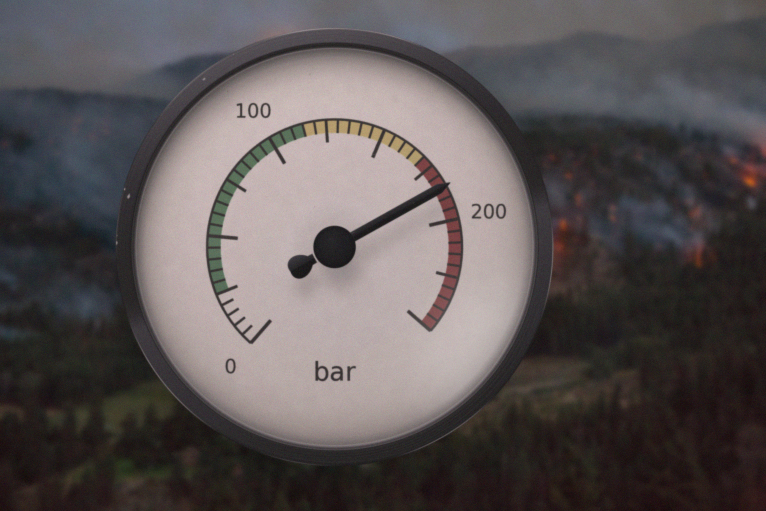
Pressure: 185 bar
